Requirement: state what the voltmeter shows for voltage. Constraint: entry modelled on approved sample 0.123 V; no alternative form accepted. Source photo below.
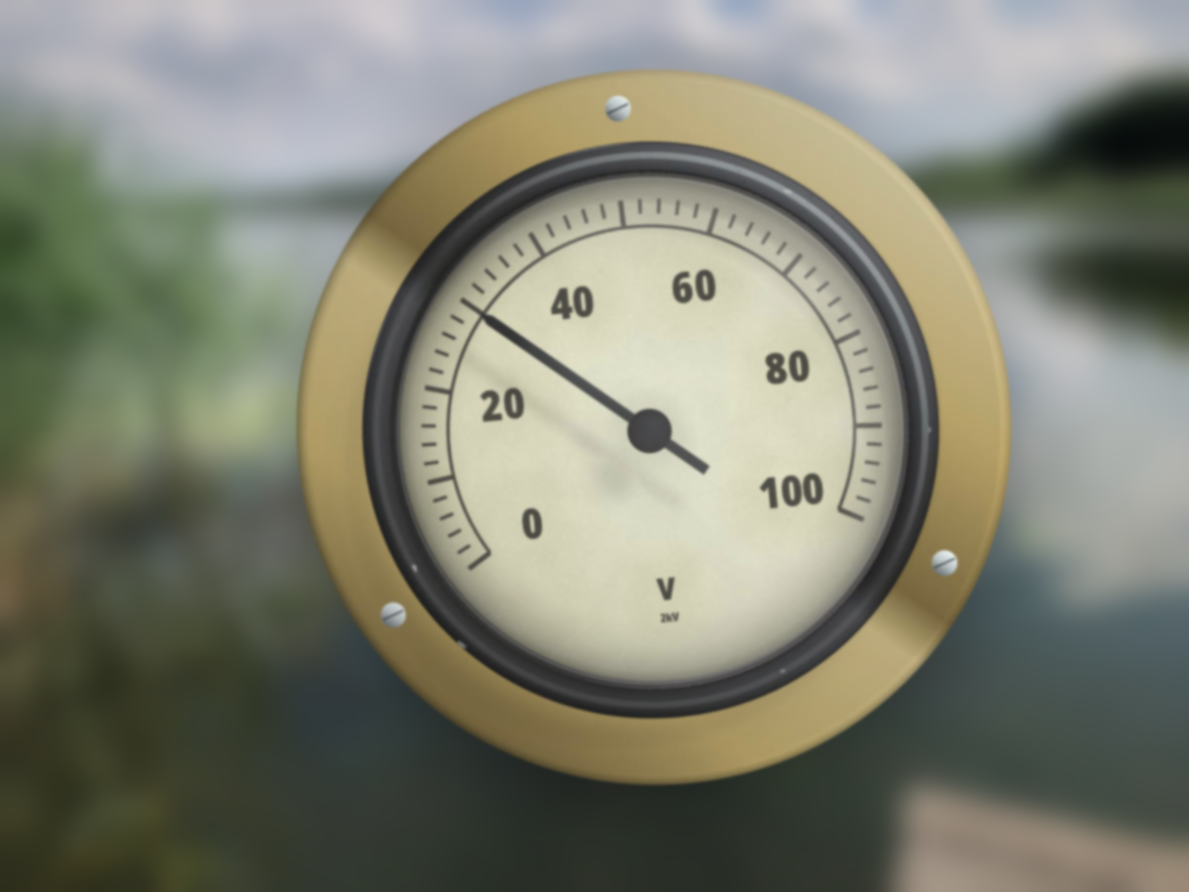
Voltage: 30 V
